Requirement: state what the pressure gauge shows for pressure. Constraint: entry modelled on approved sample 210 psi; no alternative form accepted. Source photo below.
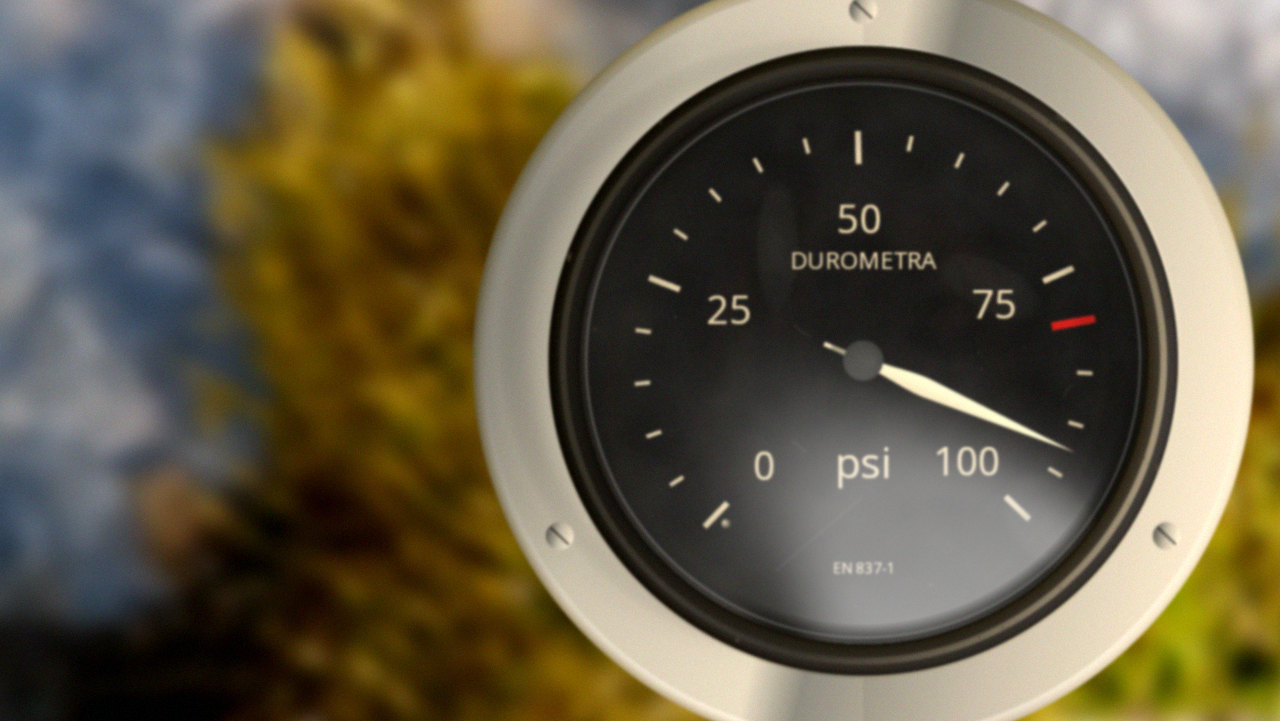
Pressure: 92.5 psi
